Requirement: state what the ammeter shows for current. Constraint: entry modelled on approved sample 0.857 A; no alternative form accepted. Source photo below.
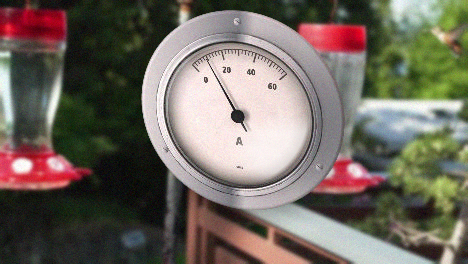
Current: 10 A
